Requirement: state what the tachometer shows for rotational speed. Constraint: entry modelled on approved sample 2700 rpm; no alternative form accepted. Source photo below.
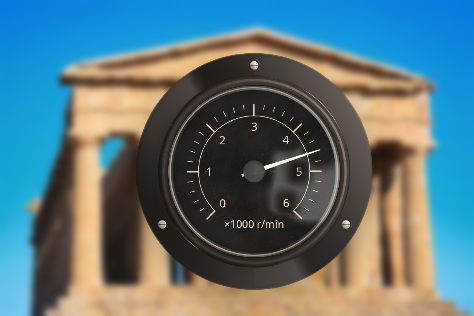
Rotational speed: 4600 rpm
